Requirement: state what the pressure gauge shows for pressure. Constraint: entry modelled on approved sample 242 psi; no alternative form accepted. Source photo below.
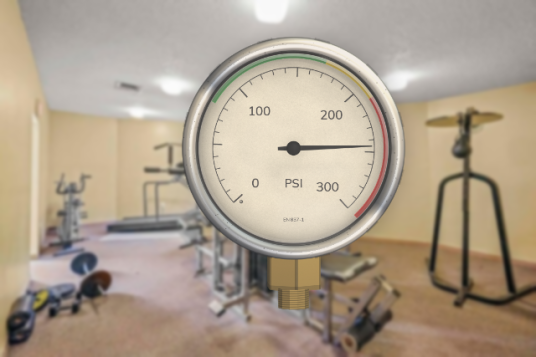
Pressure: 245 psi
